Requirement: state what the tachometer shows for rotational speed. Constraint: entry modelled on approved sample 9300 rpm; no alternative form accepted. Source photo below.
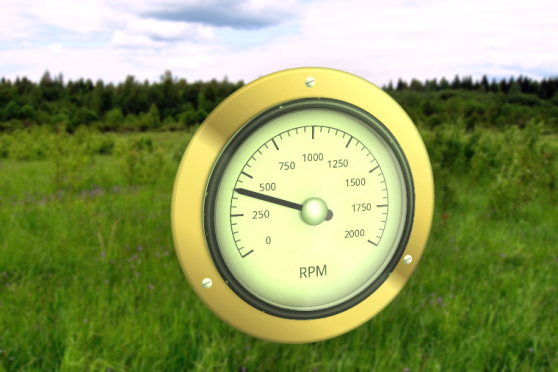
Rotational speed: 400 rpm
